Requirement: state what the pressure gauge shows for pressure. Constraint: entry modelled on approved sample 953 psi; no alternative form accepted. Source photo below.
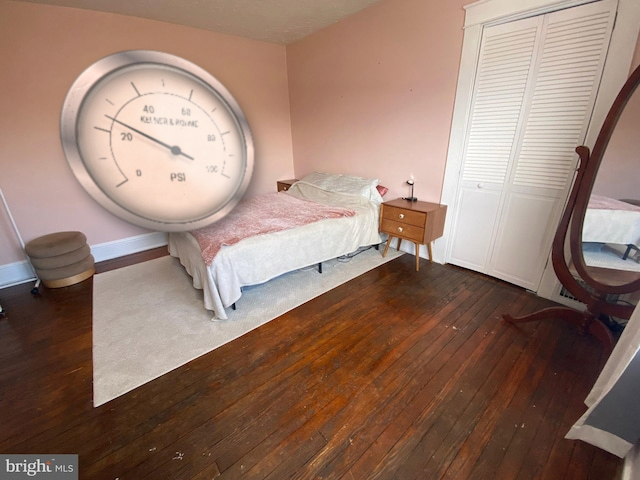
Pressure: 25 psi
